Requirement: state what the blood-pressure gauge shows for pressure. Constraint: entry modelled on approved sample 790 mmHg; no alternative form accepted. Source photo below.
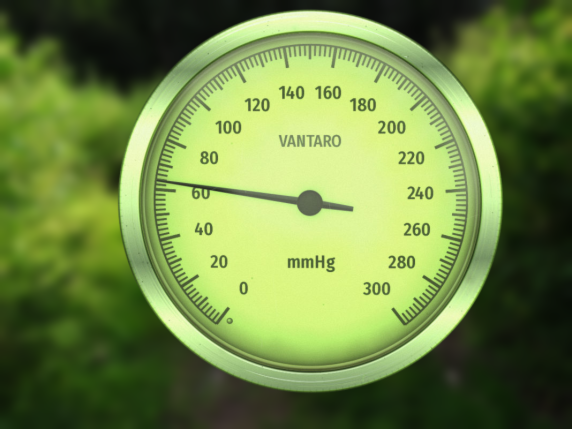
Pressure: 64 mmHg
